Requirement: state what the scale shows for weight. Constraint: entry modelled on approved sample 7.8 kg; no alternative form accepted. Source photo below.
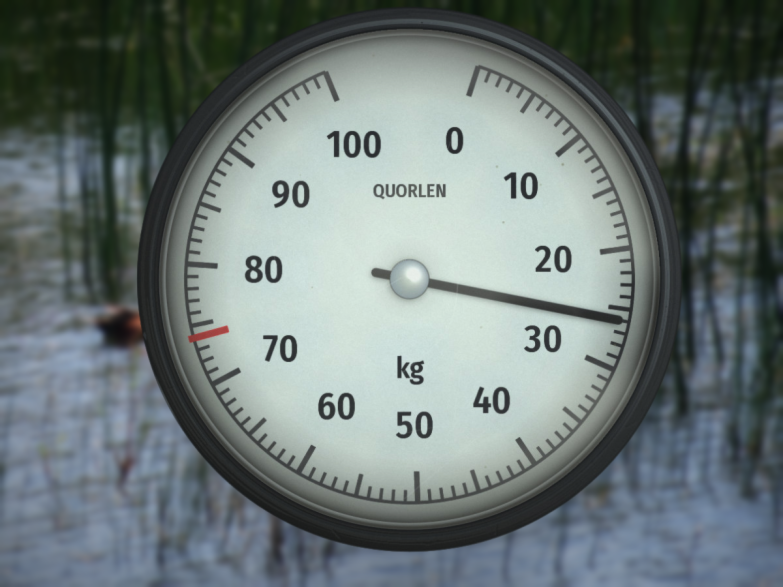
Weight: 26 kg
